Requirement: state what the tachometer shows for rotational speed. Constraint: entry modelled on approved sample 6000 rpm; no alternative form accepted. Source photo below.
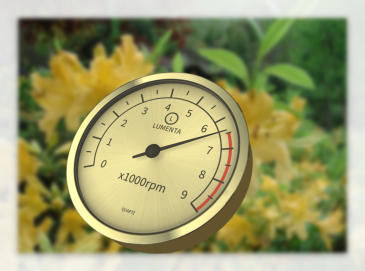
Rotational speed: 6500 rpm
